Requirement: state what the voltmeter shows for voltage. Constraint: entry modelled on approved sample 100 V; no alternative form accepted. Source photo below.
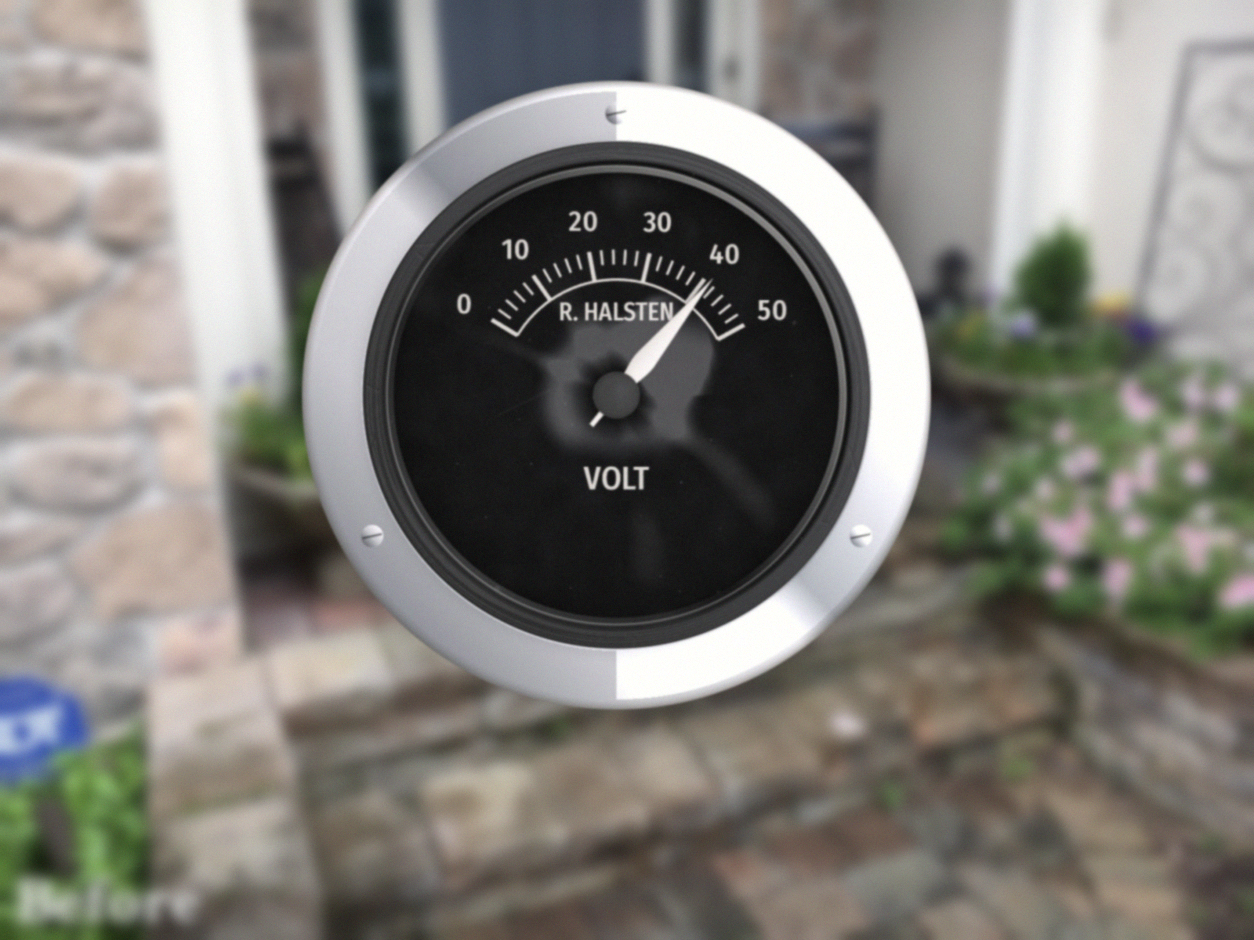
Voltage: 41 V
